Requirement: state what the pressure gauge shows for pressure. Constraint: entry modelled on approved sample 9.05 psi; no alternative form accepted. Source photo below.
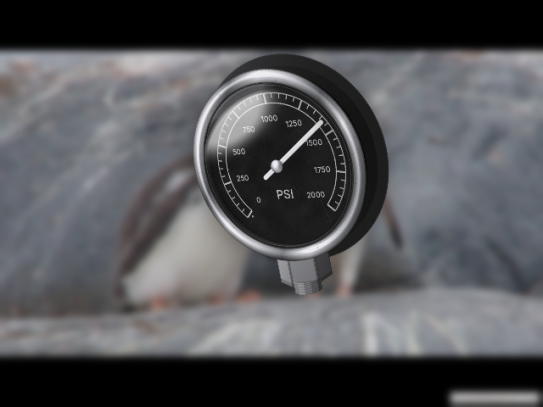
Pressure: 1425 psi
